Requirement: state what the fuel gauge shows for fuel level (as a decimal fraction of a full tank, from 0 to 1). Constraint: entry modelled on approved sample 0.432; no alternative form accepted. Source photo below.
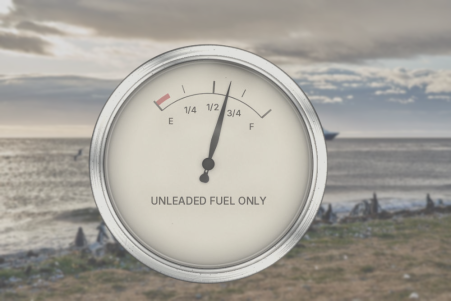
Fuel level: 0.625
